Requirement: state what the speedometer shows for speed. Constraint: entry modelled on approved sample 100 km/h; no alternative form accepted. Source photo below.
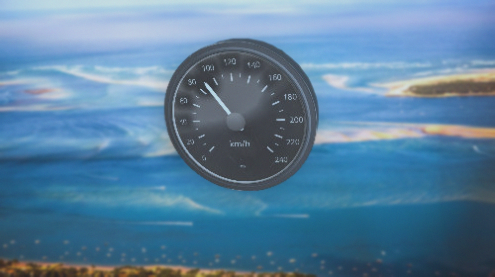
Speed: 90 km/h
